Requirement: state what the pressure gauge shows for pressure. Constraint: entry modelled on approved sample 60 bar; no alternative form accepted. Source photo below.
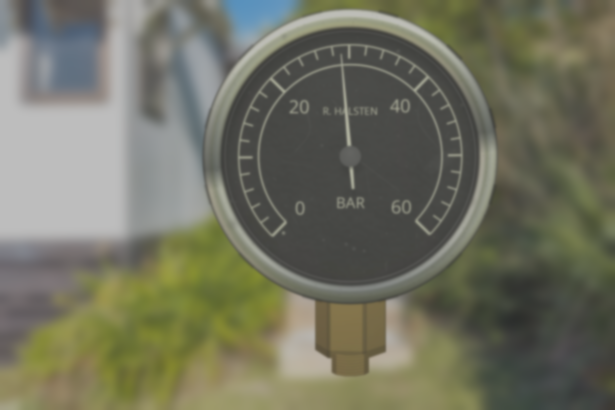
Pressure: 29 bar
